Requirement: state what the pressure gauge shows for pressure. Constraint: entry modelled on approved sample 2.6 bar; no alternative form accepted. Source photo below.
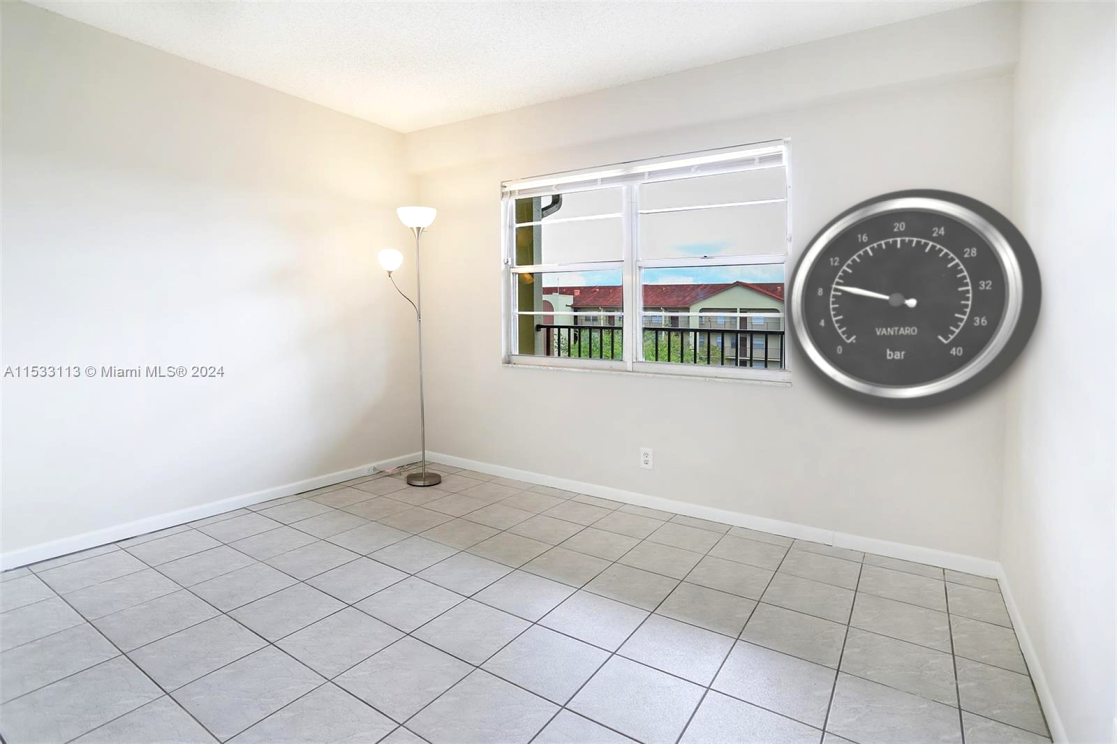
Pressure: 9 bar
